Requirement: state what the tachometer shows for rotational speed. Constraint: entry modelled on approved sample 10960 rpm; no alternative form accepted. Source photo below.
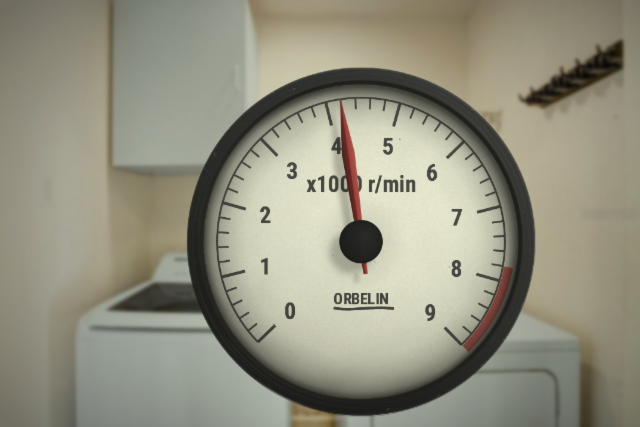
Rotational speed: 4200 rpm
